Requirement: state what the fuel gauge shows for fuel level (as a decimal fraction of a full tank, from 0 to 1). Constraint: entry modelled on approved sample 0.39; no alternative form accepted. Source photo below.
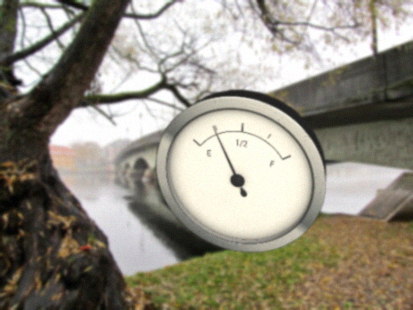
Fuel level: 0.25
